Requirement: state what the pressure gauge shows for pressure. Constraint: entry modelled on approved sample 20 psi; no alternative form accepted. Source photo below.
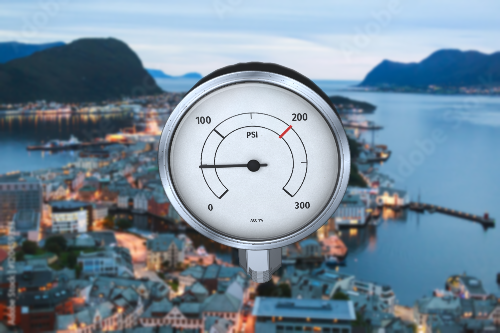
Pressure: 50 psi
